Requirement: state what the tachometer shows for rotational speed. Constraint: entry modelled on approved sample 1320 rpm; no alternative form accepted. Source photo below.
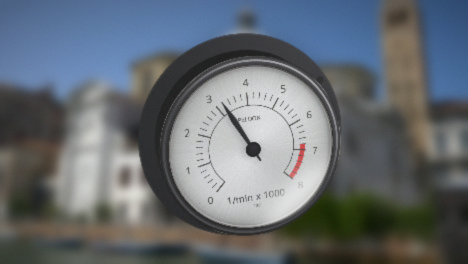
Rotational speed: 3200 rpm
